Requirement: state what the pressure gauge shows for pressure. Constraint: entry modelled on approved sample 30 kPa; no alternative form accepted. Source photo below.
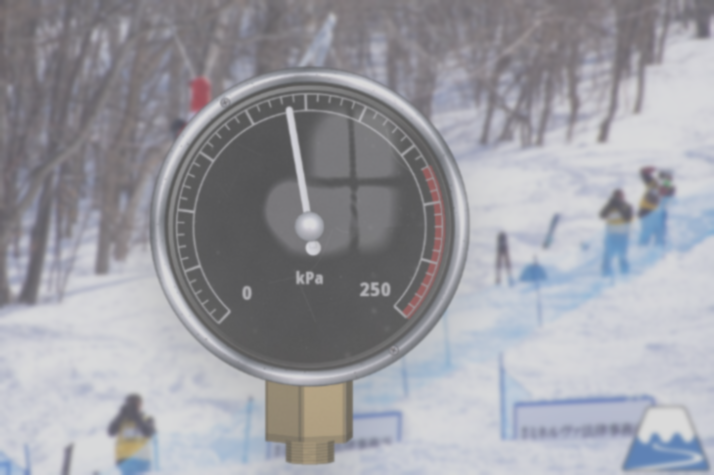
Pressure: 117.5 kPa
